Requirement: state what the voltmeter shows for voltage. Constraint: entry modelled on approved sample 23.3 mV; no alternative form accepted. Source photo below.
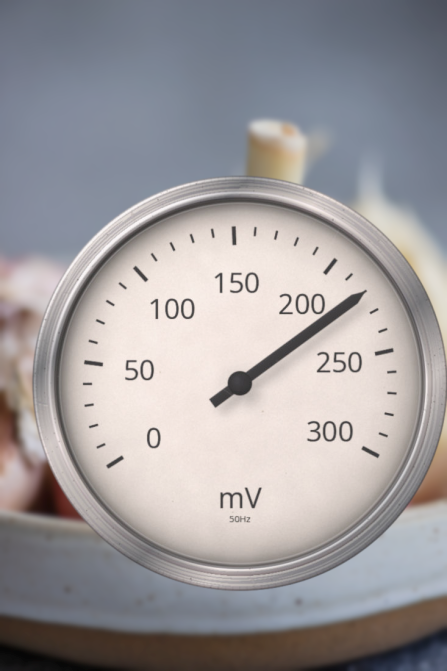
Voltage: 220 mV
